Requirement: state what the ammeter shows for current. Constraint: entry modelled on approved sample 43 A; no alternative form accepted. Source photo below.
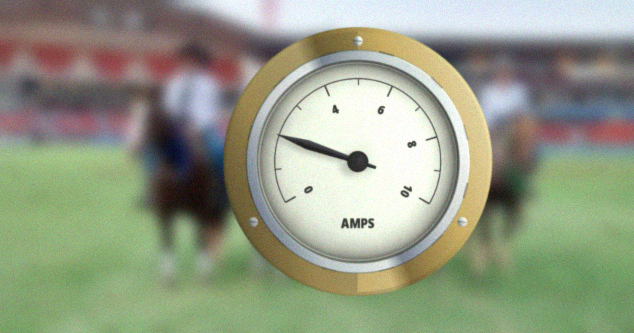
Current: 2 A
